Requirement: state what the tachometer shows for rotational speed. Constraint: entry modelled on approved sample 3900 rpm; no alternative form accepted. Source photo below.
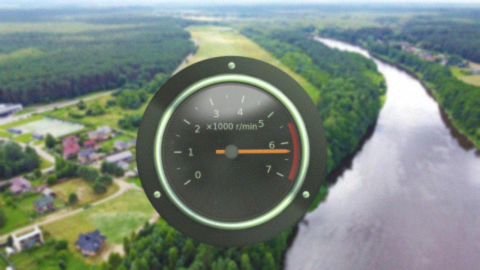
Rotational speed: 6250 rpm
